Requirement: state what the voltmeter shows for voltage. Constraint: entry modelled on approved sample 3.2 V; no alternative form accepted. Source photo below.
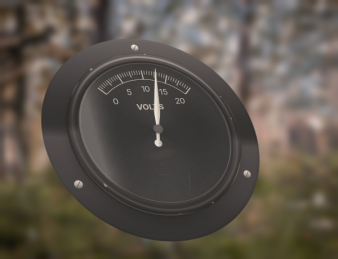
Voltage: 12.5 V
